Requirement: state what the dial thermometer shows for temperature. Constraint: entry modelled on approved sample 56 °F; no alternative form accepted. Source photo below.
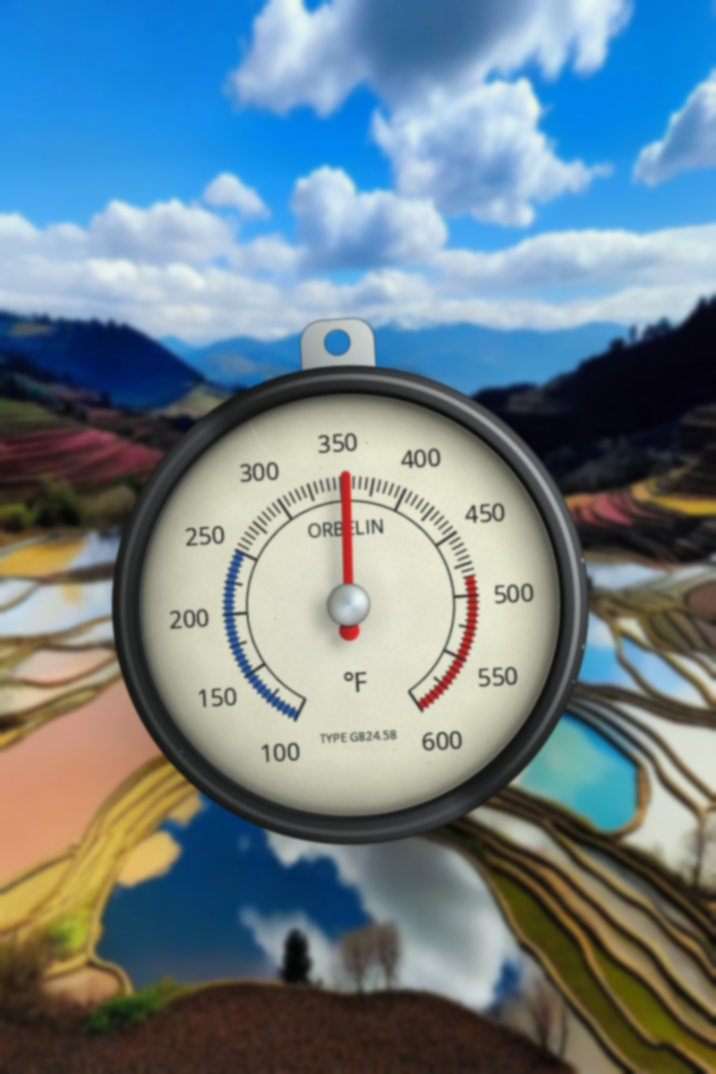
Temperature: 355 °F
